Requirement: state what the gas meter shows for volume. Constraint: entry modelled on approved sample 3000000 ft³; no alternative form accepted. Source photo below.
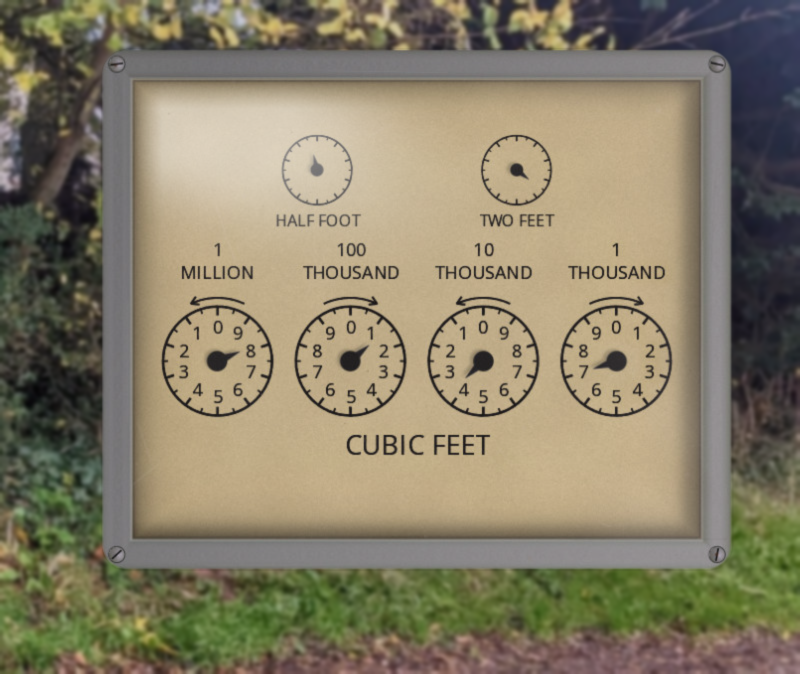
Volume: 813700 ft³
